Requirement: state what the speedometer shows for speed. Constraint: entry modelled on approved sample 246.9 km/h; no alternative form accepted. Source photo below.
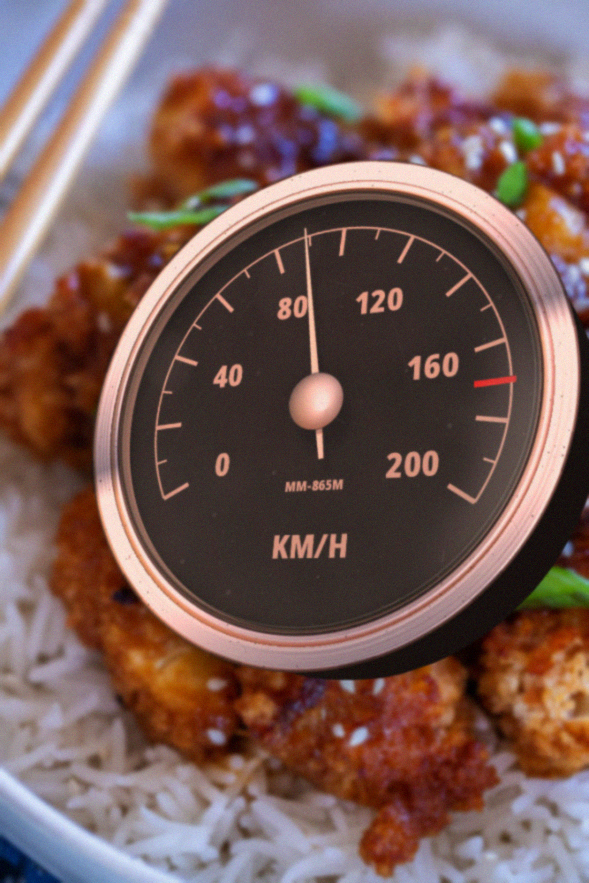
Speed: 90 km/h
